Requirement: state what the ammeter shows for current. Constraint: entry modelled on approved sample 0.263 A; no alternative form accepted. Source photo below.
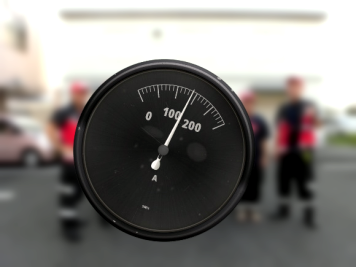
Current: 140 A
